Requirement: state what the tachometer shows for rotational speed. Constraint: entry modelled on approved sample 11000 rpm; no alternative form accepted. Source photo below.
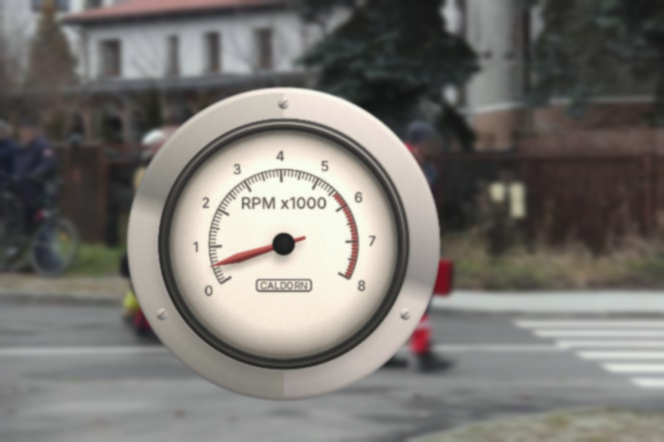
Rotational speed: 500 rpm
